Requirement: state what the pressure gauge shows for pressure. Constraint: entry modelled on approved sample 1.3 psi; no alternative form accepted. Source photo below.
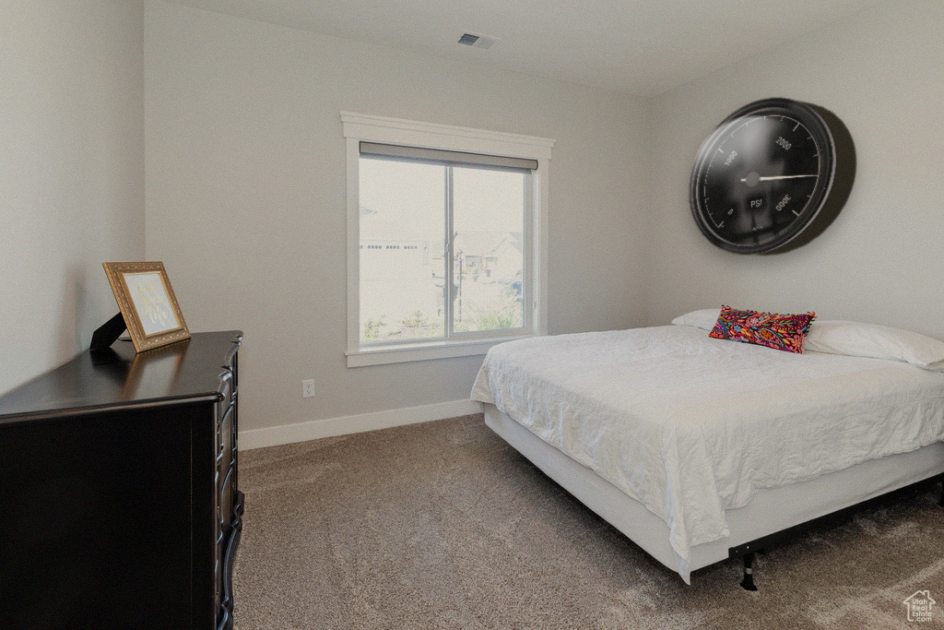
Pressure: 2600 psi
